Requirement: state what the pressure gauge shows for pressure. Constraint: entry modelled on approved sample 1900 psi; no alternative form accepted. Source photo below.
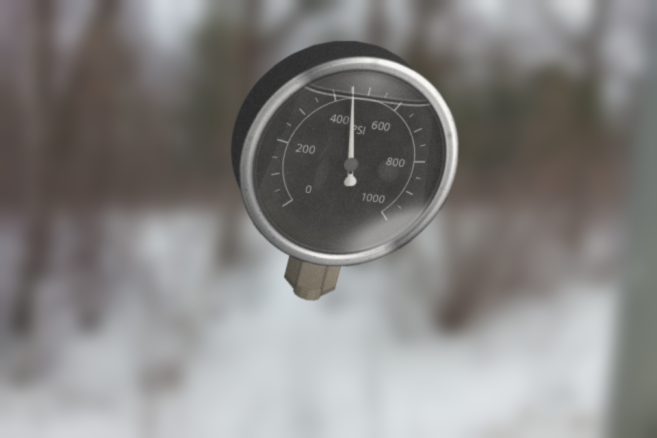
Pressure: 450 psi
